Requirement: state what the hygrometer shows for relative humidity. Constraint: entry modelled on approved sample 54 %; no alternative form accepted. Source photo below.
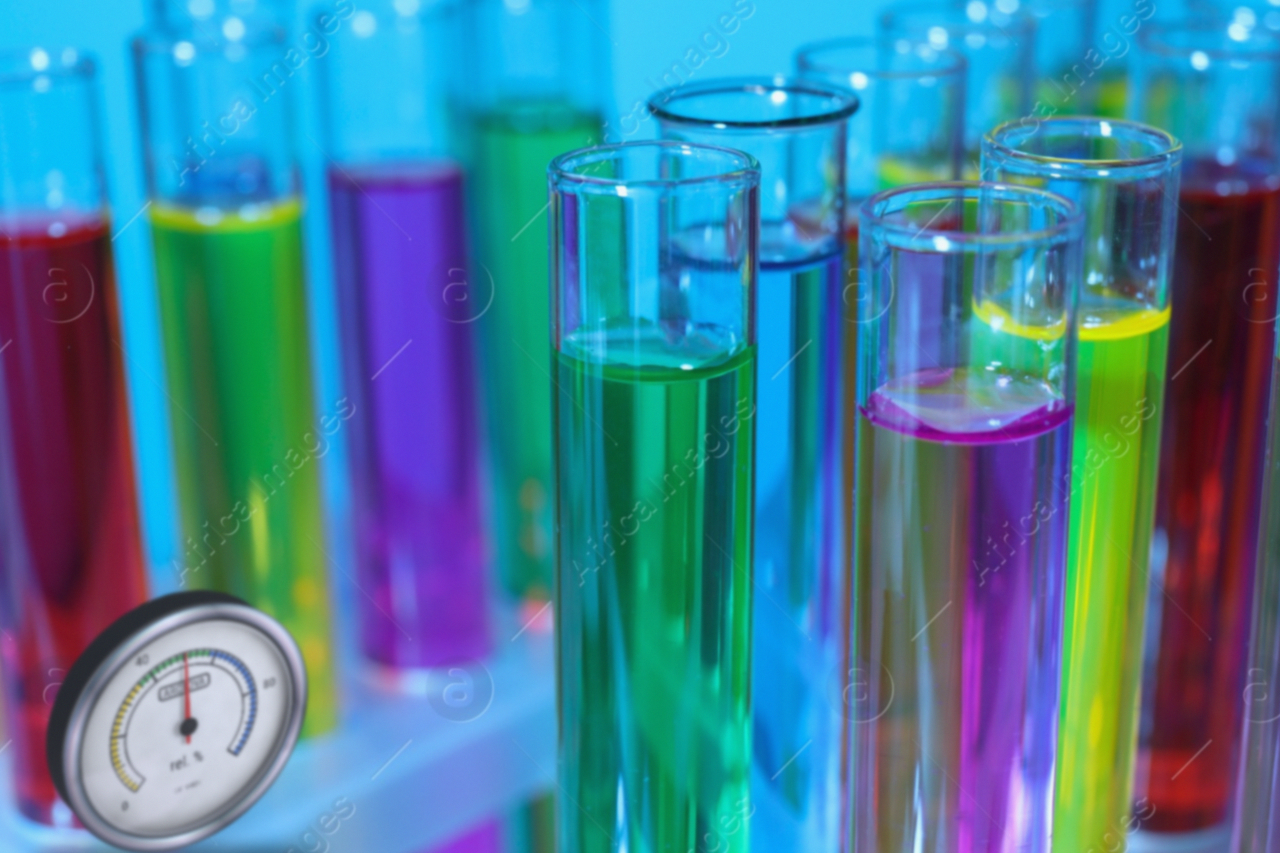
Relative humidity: 50 %
